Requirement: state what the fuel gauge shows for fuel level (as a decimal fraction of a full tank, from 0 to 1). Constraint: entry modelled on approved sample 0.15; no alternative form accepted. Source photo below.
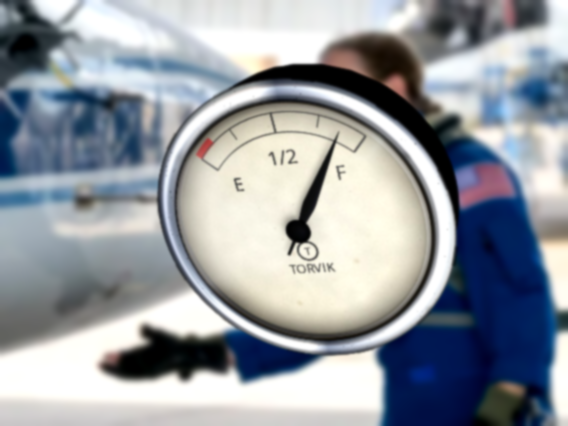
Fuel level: 0.875
